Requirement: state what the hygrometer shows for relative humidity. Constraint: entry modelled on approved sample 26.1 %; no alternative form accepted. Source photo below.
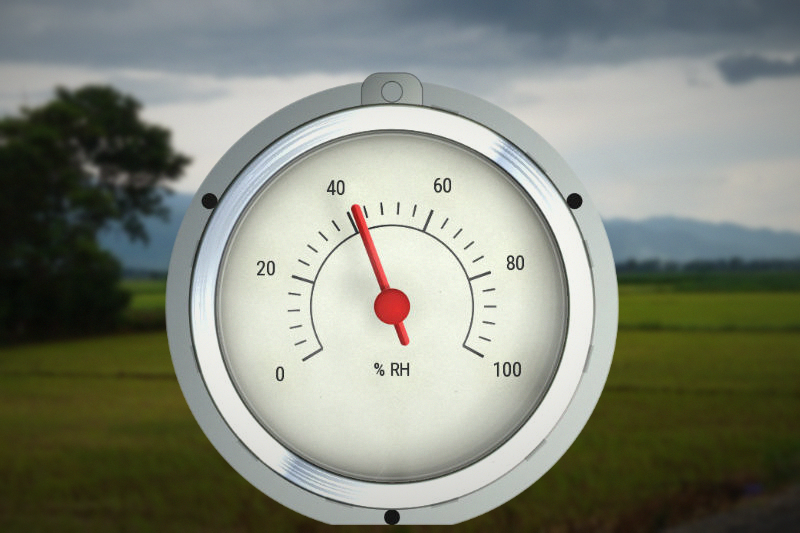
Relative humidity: 42 %
